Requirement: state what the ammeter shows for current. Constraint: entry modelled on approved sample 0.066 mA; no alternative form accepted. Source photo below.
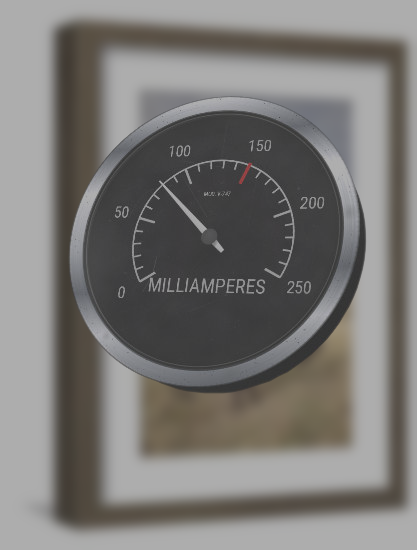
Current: 80 mA
